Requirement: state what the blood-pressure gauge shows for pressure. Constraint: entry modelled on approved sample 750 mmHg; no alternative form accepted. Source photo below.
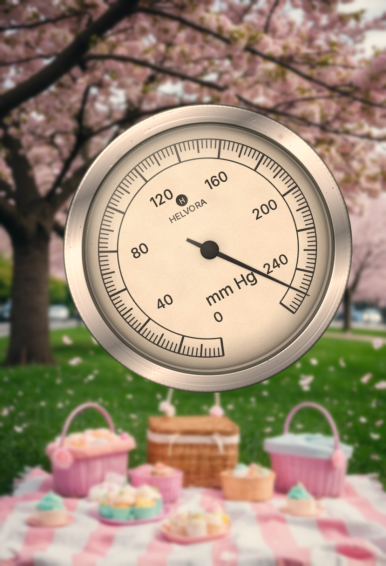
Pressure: 250 mmHg
